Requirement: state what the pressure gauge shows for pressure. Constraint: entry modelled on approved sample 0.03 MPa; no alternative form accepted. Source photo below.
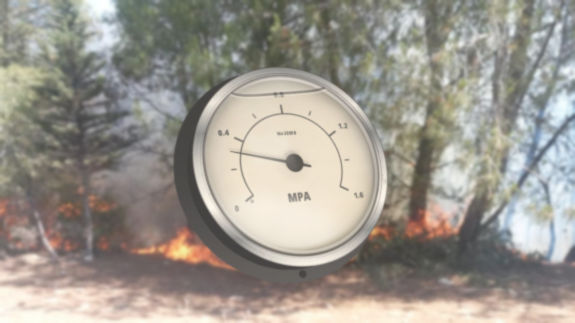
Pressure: 0.3 MPa
